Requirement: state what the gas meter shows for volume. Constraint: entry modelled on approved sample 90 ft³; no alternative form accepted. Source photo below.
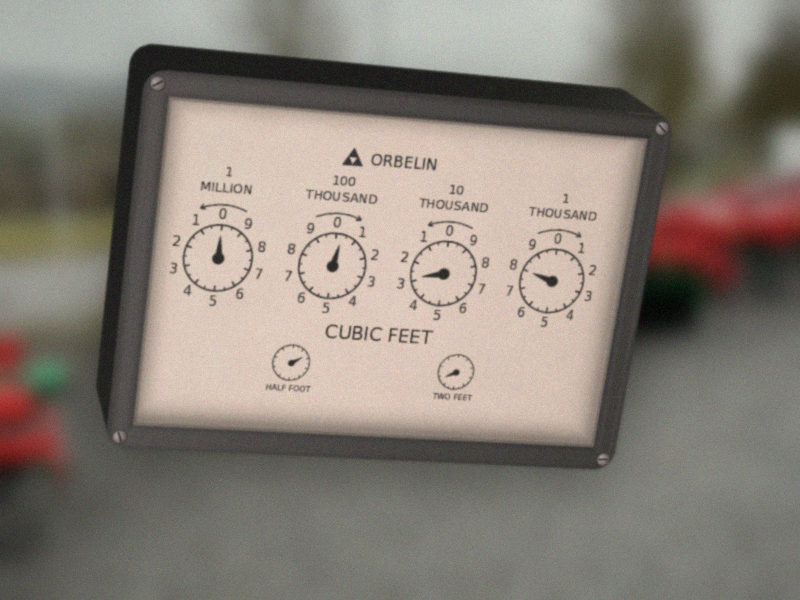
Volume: 2800 ft³
